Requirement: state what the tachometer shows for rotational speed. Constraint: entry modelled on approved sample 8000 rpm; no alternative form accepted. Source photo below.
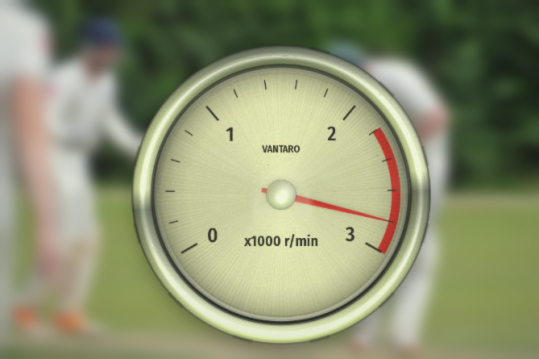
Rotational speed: 2800 rpm
